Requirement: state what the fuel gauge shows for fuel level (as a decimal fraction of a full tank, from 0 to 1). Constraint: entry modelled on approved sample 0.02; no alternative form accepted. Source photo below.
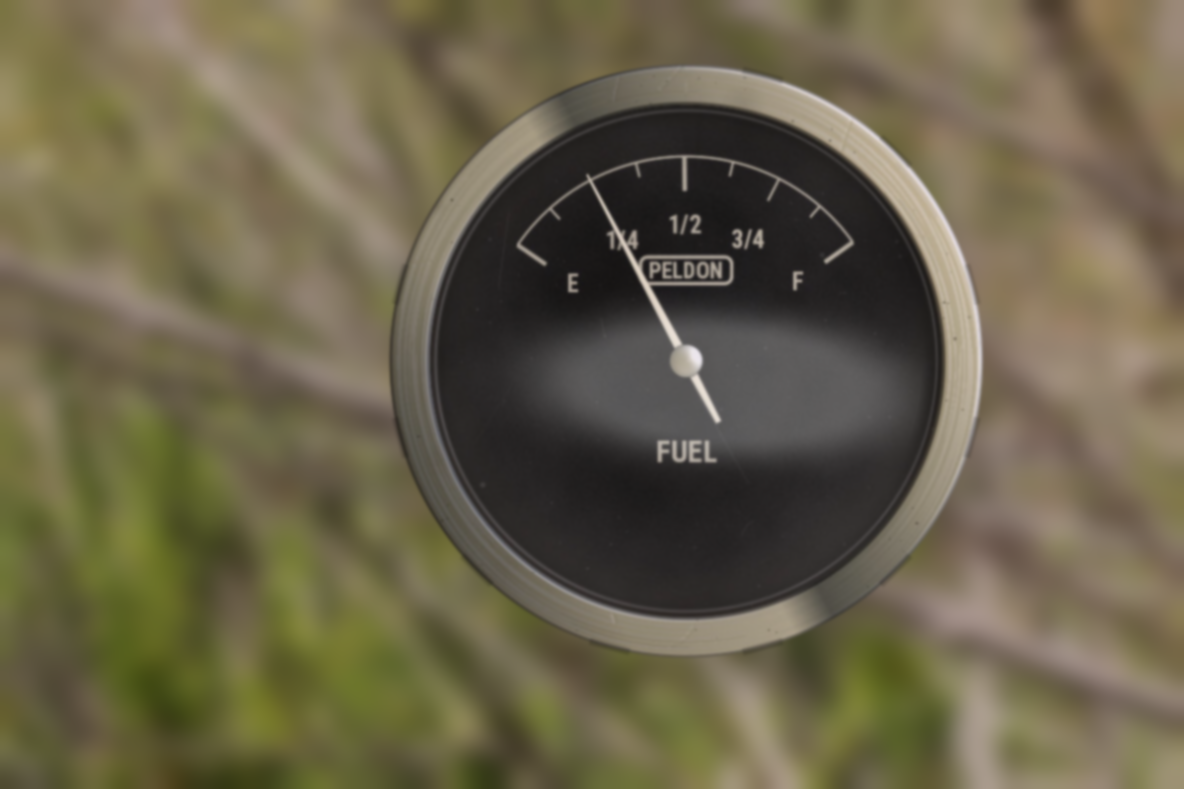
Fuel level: 0.25
